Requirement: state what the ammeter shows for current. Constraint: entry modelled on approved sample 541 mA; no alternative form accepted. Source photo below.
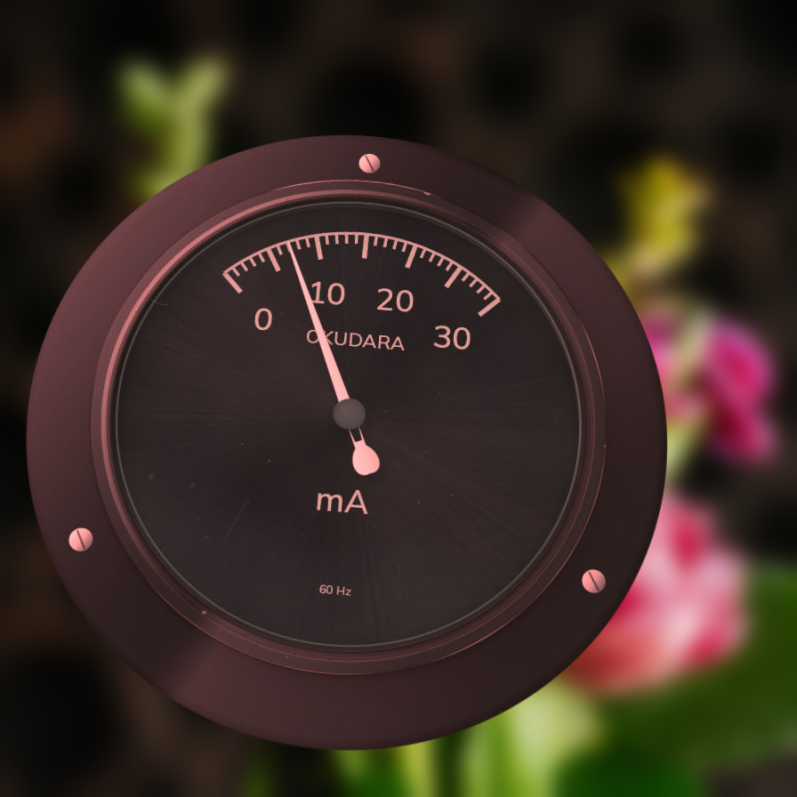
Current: 7 mA
